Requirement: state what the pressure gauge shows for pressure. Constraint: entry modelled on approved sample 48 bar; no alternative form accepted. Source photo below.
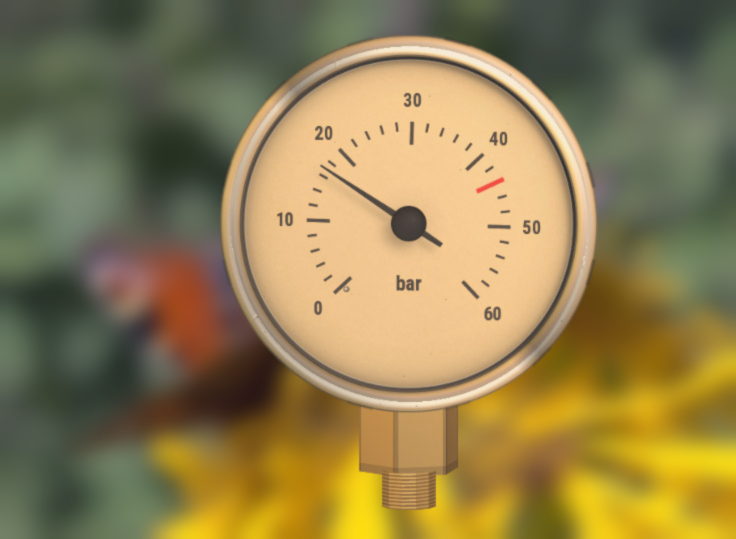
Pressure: 17 bar
